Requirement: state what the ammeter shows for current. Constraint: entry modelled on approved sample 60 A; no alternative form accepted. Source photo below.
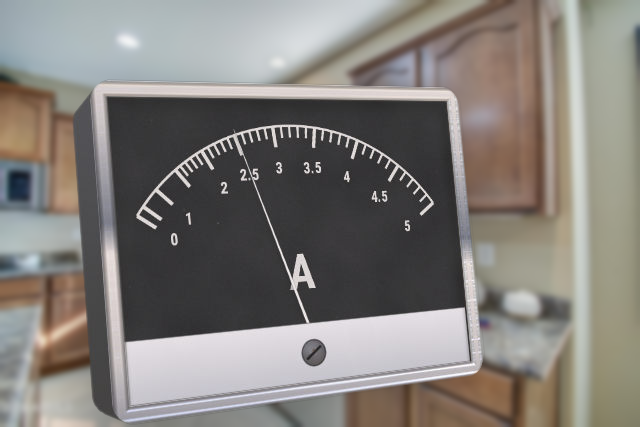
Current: 2.5 A
